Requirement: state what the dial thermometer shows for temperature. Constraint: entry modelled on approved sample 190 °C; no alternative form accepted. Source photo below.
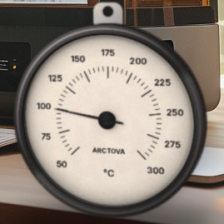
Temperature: 100 °C
